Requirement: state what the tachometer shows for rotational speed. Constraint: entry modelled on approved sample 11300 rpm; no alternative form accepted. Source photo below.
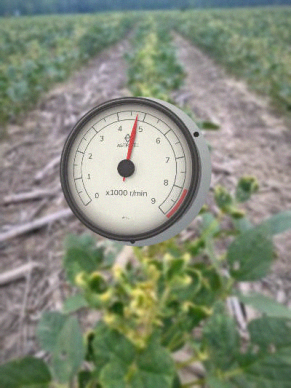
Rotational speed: 4750 rpm
